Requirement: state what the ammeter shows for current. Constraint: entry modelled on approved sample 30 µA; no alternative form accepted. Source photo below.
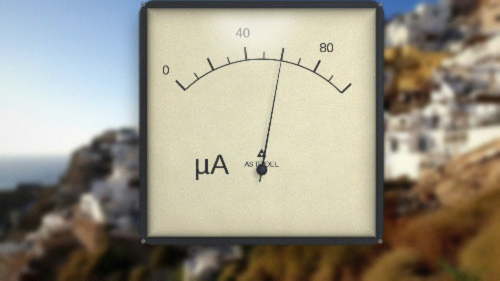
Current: 60 µA
